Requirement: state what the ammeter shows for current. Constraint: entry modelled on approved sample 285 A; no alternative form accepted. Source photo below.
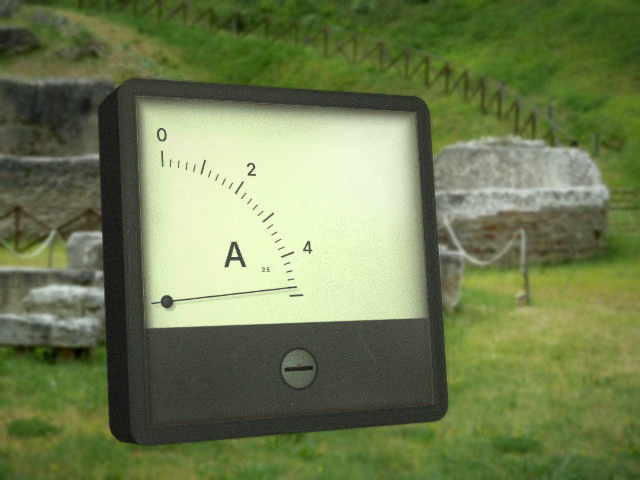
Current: 4.8 A
